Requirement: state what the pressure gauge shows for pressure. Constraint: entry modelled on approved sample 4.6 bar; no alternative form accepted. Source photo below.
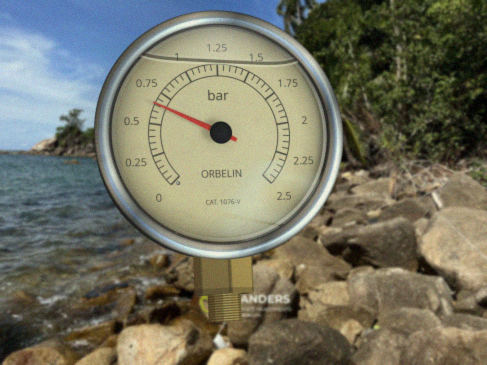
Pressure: 0.65 bar
